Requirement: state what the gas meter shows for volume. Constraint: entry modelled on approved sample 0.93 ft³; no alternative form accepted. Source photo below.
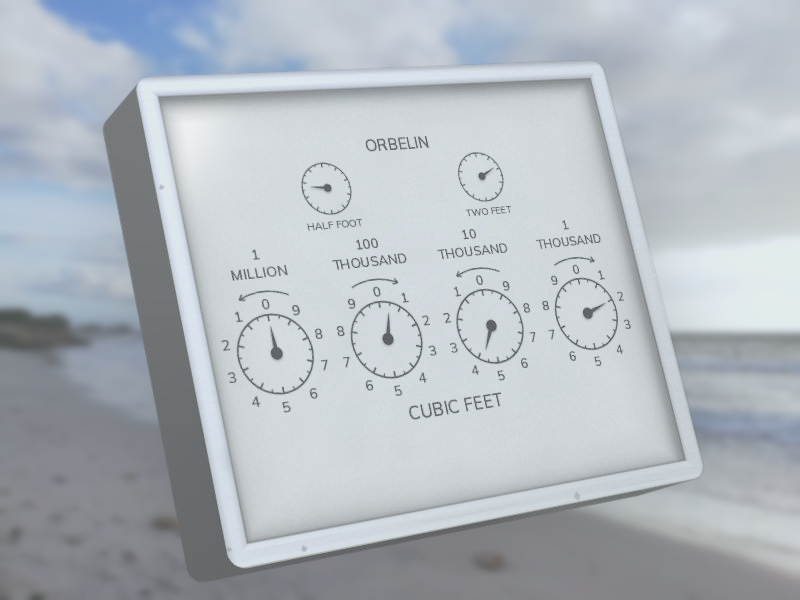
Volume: 4200 ft³
